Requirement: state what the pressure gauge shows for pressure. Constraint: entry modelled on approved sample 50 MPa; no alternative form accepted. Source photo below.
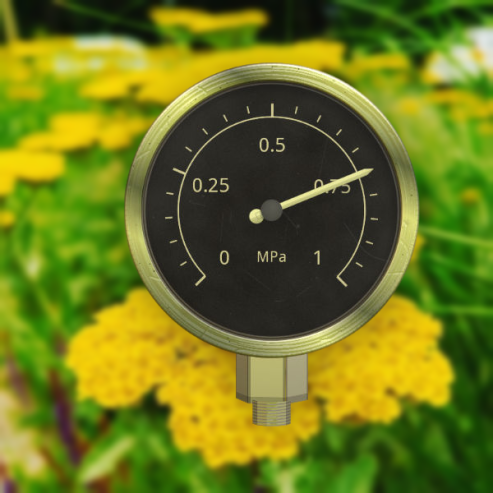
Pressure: 0.75 MPa
